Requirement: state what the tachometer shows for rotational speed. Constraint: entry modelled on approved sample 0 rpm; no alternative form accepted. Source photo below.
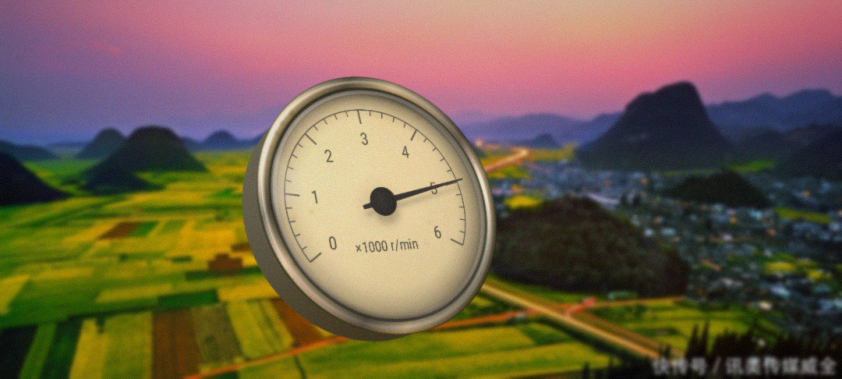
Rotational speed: 5000 rpm
